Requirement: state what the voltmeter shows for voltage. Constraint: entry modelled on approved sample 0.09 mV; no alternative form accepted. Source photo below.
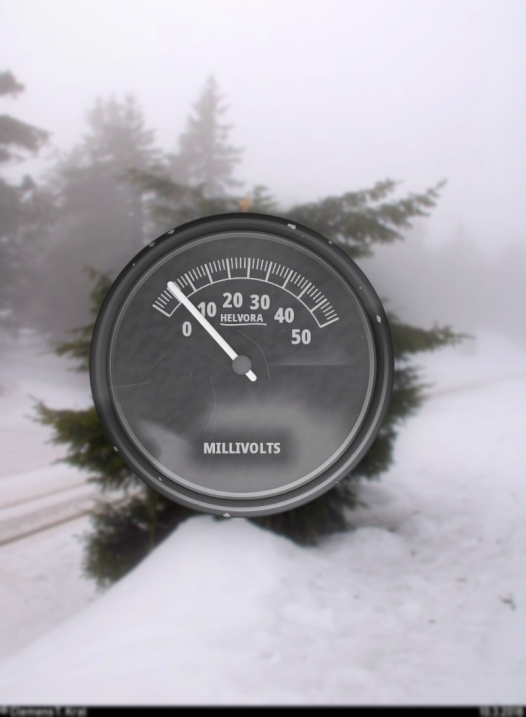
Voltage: 6 mV
